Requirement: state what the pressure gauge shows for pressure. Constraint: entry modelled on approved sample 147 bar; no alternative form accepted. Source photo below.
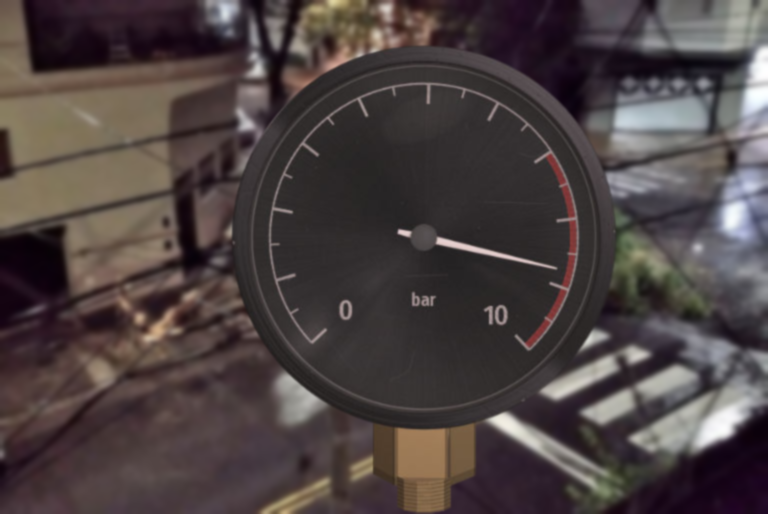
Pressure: 8.75 bar
